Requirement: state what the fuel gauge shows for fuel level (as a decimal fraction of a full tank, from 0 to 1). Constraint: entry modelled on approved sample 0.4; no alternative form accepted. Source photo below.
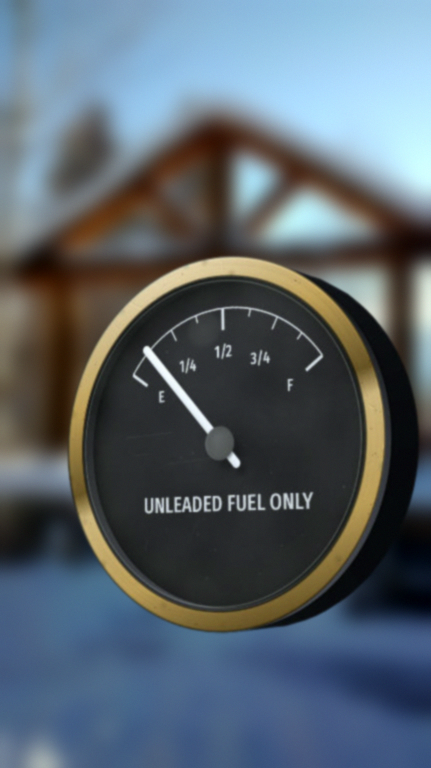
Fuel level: 0.125
